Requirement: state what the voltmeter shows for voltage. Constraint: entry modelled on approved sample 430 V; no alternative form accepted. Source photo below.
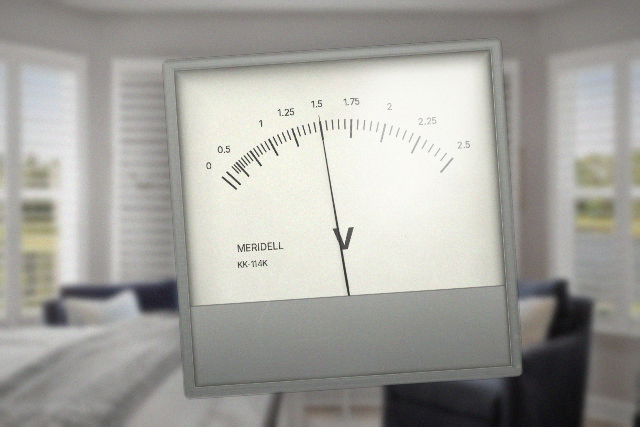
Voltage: 1.5 V
